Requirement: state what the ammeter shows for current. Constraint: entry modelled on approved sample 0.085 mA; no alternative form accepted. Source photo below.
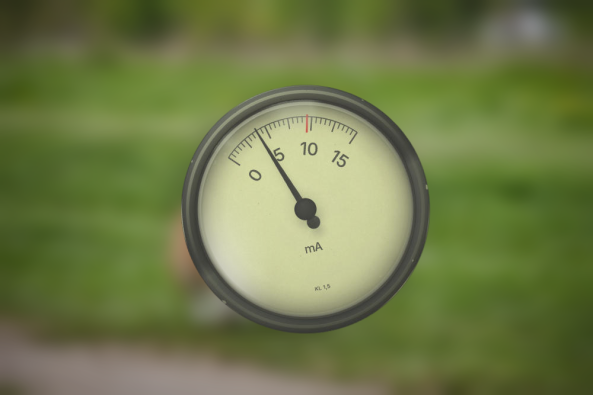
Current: 4 mA
